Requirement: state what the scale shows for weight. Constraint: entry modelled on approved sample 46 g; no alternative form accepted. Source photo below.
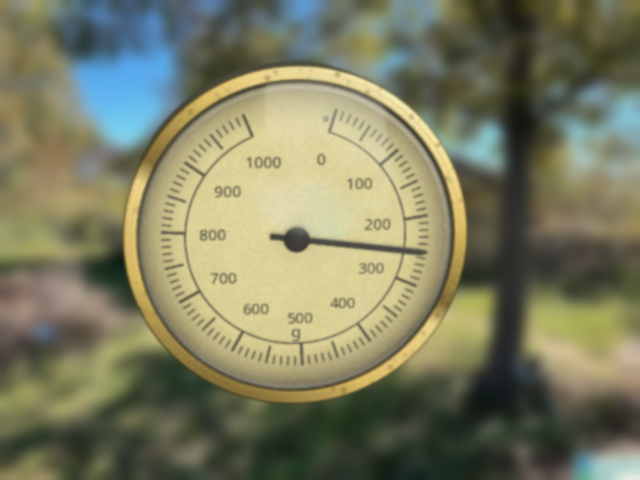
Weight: 250 g
